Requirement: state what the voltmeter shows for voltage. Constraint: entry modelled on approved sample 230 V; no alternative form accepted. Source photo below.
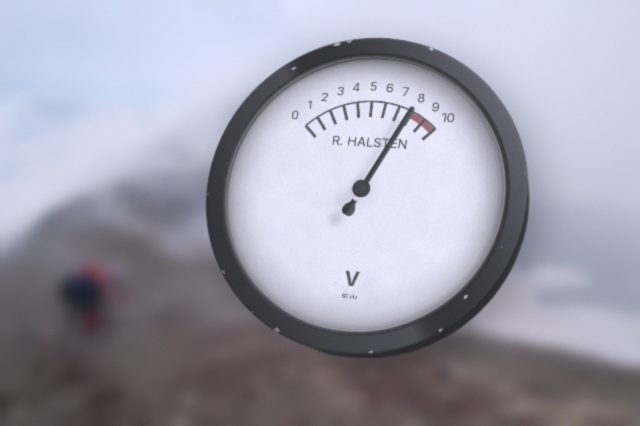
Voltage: 8 V
